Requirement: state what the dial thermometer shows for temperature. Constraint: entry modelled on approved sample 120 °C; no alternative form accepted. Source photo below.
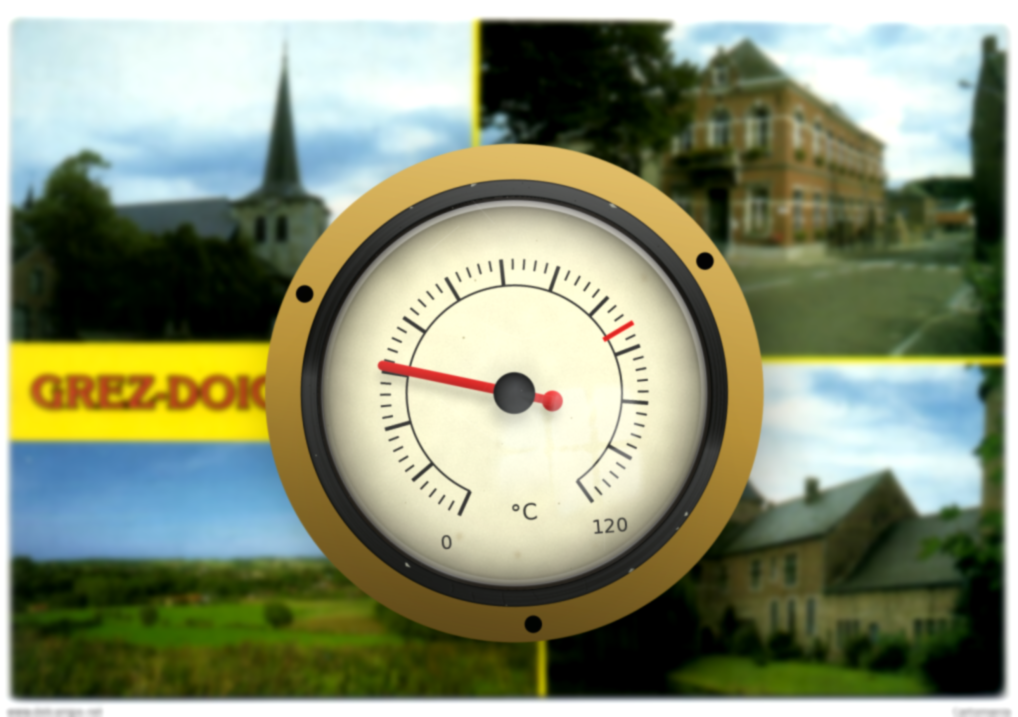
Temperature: 31 °C
